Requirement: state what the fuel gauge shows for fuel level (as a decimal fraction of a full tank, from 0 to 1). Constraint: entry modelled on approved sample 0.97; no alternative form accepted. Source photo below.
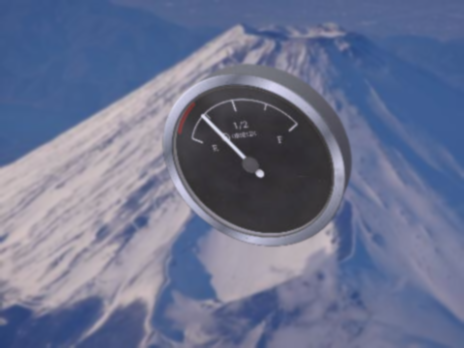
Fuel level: 0.25
